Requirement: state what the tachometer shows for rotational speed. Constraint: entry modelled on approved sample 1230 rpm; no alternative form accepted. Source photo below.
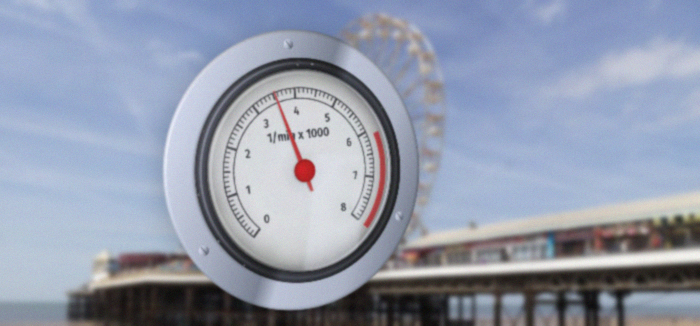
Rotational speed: 3500 rpm
